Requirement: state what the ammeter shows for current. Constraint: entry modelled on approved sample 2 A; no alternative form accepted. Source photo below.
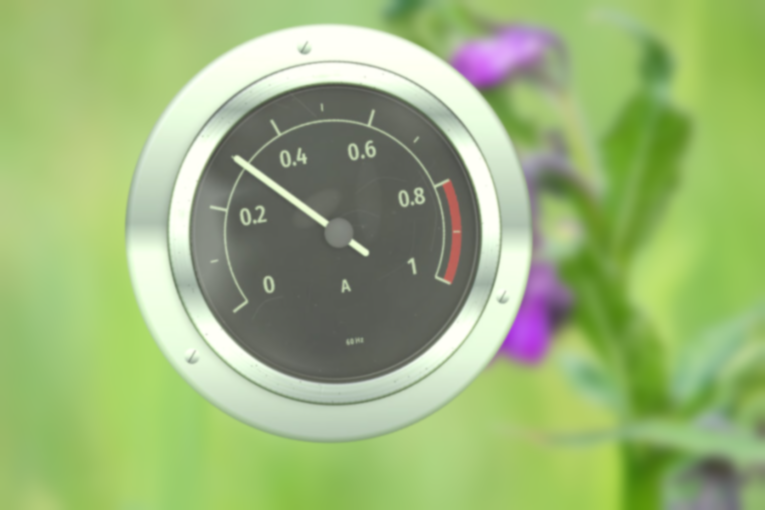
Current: 0.3 A
